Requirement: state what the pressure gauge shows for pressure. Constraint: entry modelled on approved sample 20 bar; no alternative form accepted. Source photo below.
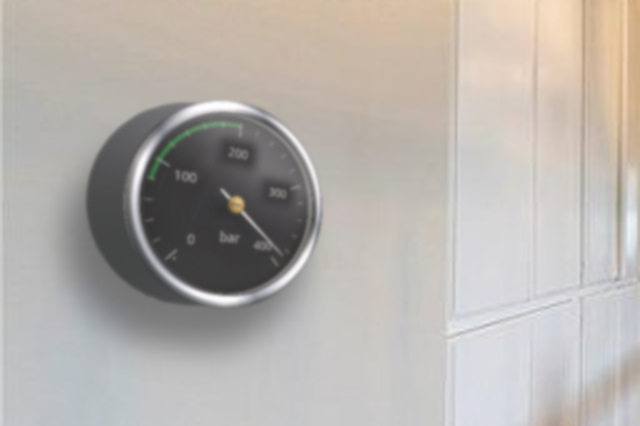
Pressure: 390 bar
